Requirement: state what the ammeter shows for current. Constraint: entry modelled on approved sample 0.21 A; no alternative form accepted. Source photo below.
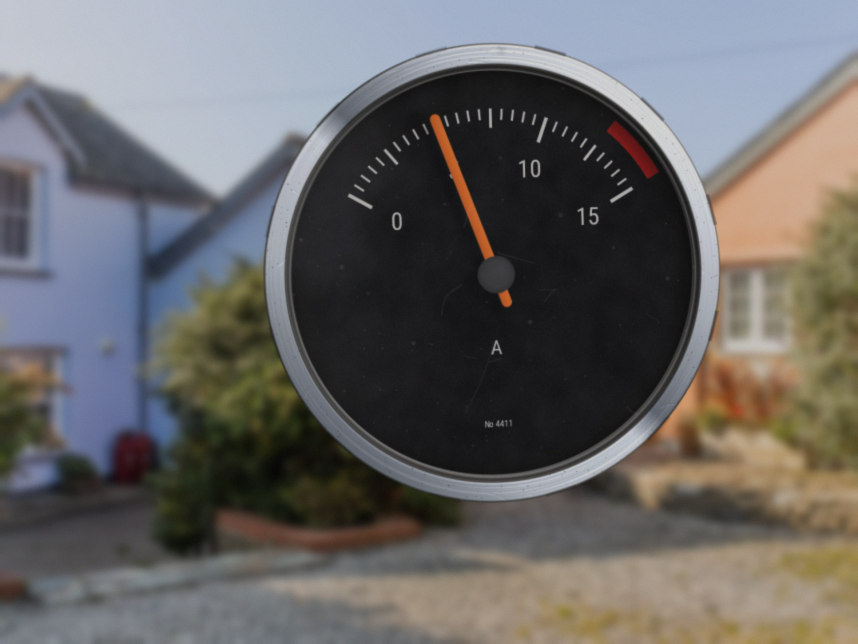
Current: 5 A
